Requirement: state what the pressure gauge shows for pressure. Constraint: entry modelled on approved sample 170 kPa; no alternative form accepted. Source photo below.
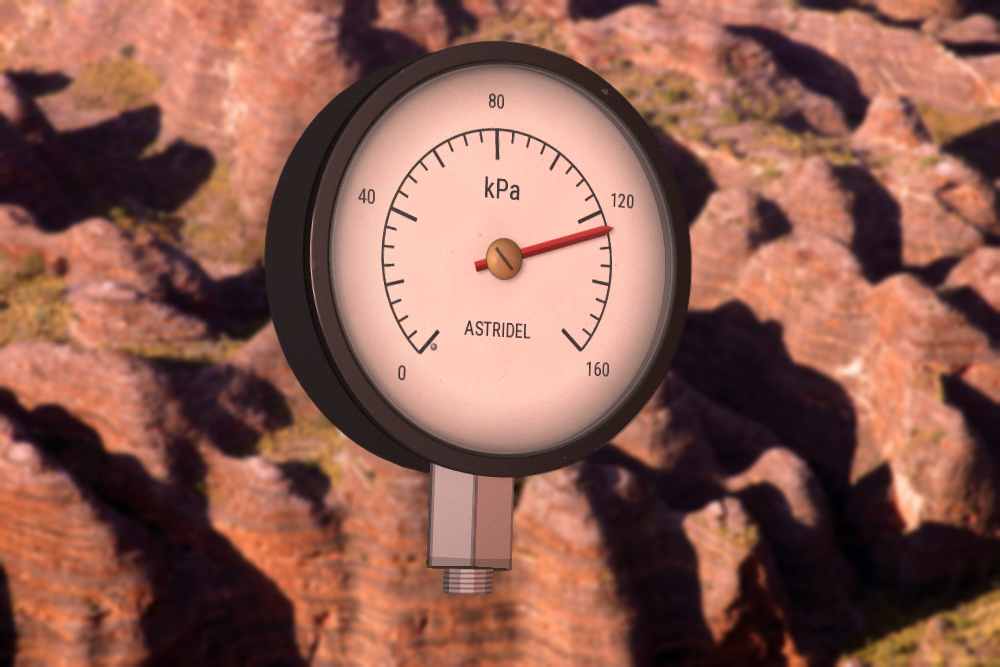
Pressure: 125 kPa
